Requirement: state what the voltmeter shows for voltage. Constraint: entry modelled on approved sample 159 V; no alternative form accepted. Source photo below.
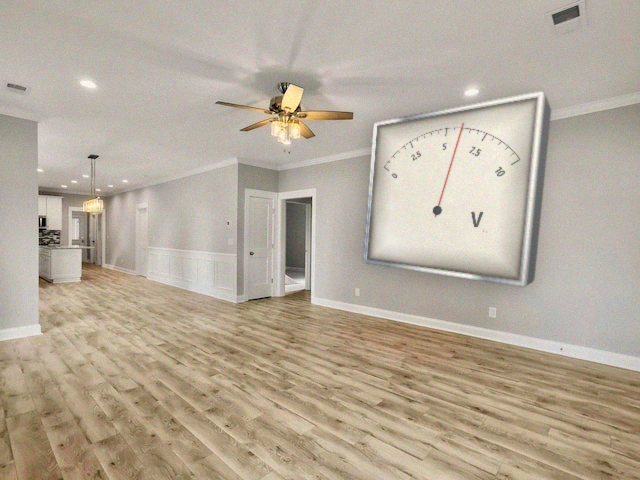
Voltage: 6 V
